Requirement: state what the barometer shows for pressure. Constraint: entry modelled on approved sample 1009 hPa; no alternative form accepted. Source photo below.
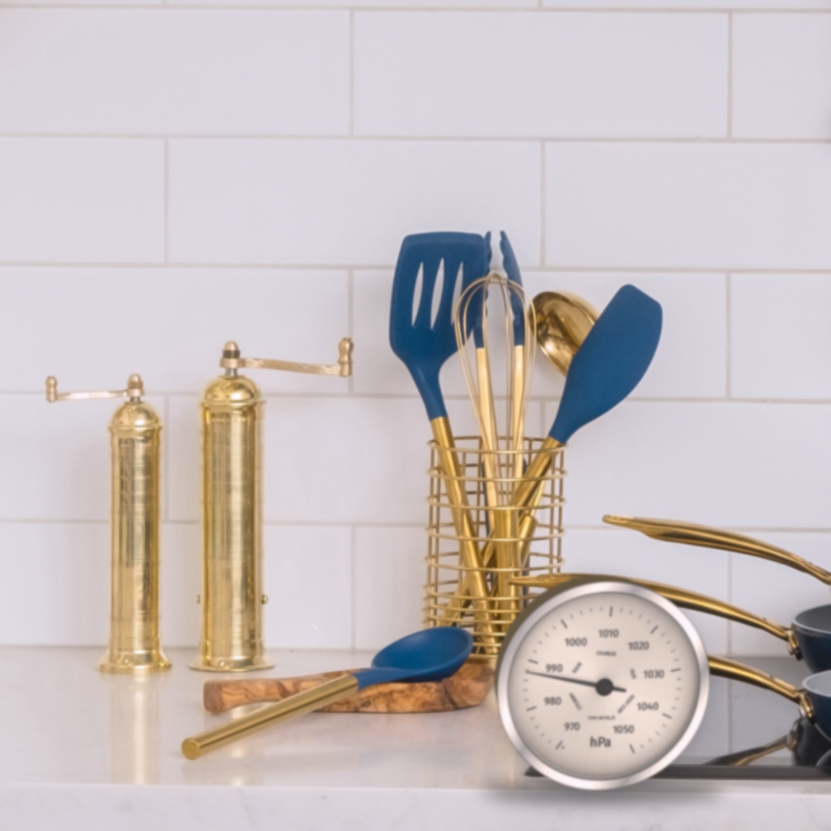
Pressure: 988 hPa
